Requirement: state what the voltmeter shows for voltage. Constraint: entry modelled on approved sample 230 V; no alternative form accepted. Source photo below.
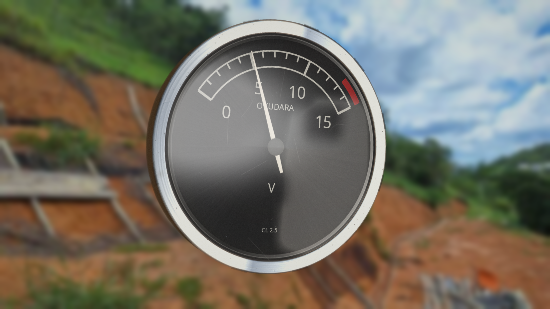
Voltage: 5 V
